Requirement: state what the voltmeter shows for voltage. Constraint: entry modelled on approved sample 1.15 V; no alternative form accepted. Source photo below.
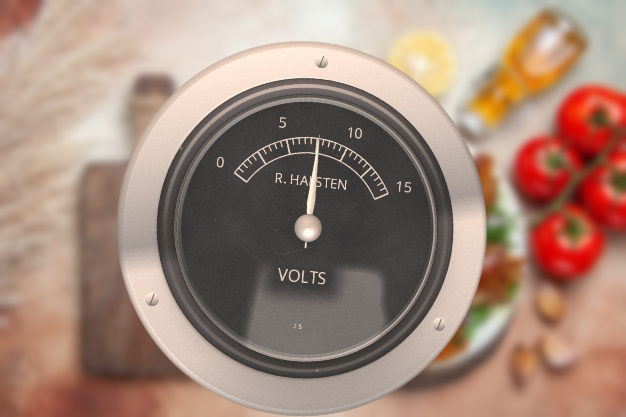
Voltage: 7.5 V
